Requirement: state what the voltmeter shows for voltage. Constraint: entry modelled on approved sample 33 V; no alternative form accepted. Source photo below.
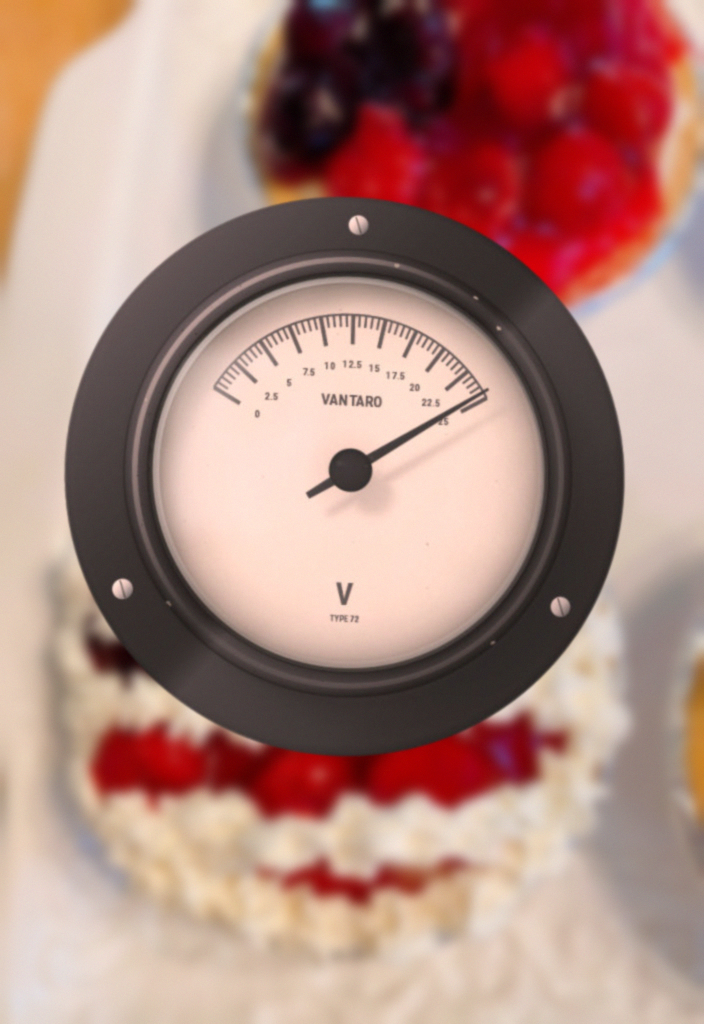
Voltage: 24.5 V
